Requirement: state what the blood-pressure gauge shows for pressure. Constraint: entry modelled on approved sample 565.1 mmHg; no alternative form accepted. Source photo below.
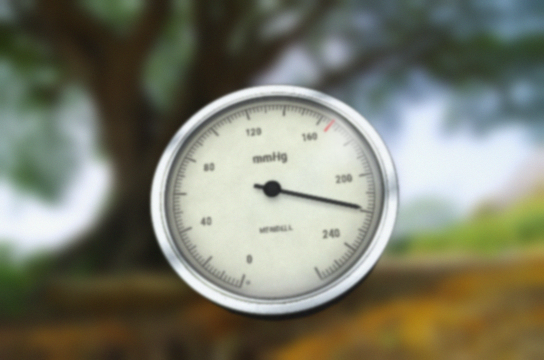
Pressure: 220 mmHg
